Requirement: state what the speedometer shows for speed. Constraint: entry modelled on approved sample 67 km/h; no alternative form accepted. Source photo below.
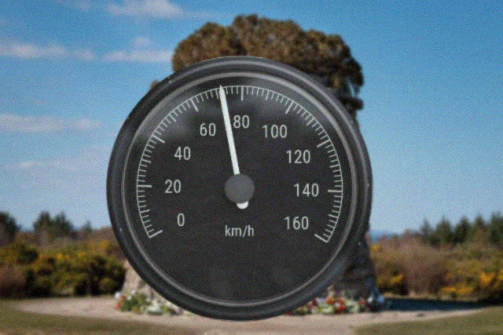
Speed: 72 km/h
